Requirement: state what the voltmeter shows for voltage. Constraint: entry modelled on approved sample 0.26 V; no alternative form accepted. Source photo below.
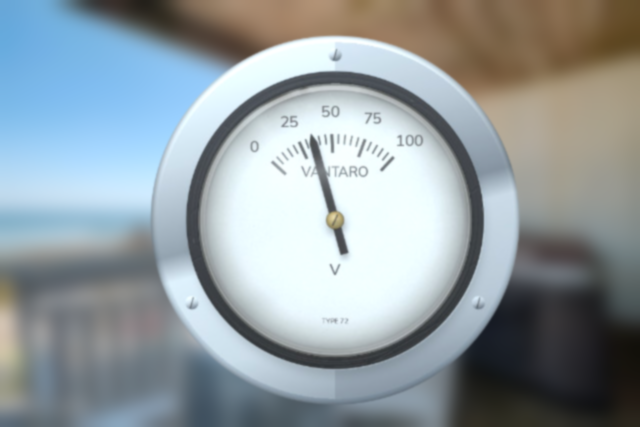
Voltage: 35 V
